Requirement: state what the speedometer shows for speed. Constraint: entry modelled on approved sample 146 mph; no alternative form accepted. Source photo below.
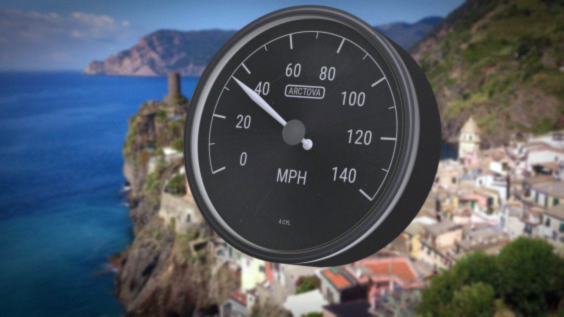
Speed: 35 mph
